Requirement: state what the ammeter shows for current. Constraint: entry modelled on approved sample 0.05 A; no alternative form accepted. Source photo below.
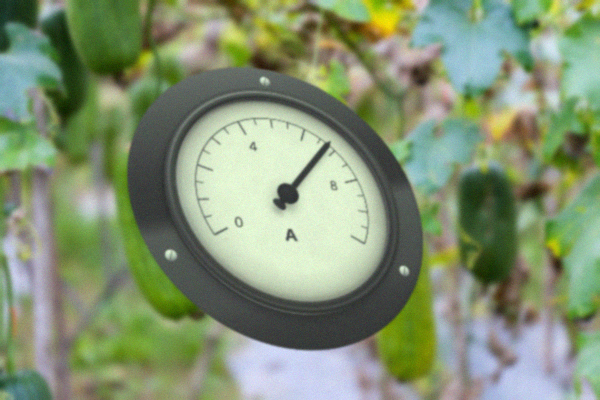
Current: 6.75 A
